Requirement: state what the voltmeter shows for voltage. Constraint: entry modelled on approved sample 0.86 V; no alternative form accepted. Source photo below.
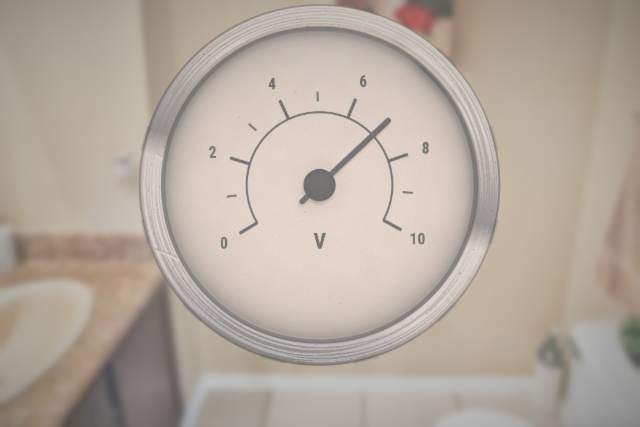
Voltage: 7 V
